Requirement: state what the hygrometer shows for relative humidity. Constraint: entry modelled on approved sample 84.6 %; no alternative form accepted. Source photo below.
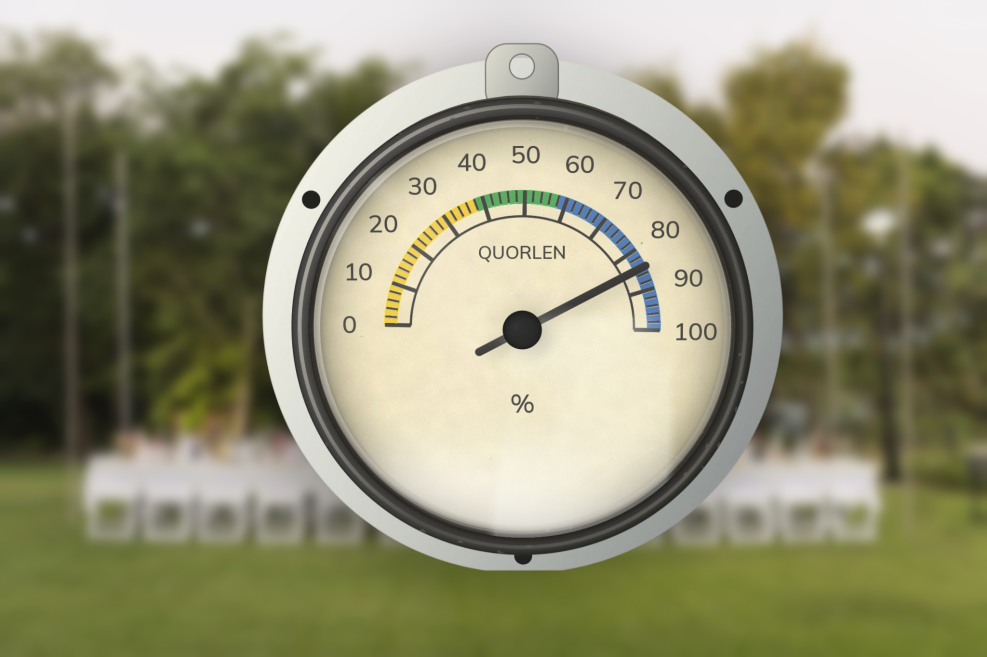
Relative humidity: 84 %
